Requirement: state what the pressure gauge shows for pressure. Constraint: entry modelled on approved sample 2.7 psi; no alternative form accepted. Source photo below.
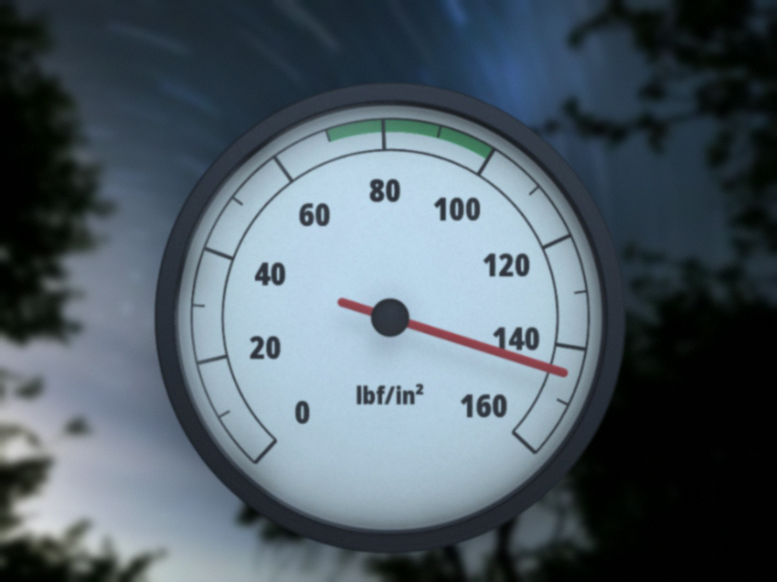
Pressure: 145 psi
